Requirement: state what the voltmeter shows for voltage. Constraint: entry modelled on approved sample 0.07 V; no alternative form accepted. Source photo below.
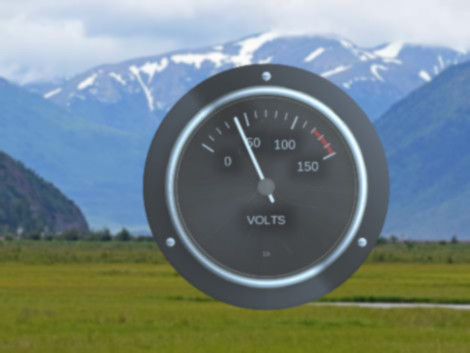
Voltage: 40 V
